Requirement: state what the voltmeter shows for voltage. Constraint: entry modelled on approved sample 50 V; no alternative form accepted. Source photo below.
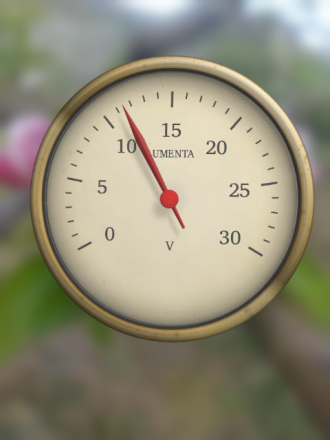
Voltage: 11.5 V
